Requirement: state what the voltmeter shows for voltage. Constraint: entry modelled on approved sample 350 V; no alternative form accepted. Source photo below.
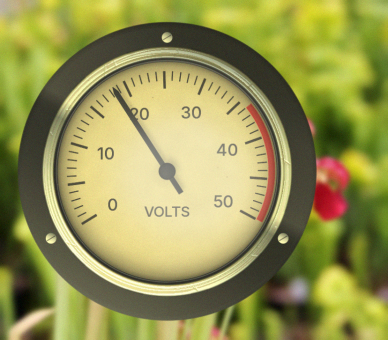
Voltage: 18.5 V
